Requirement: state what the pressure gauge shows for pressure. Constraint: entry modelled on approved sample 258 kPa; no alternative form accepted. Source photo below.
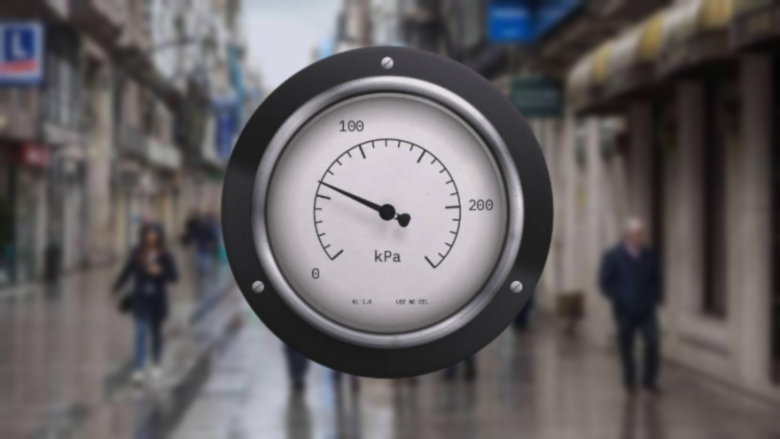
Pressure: 60 kPa
